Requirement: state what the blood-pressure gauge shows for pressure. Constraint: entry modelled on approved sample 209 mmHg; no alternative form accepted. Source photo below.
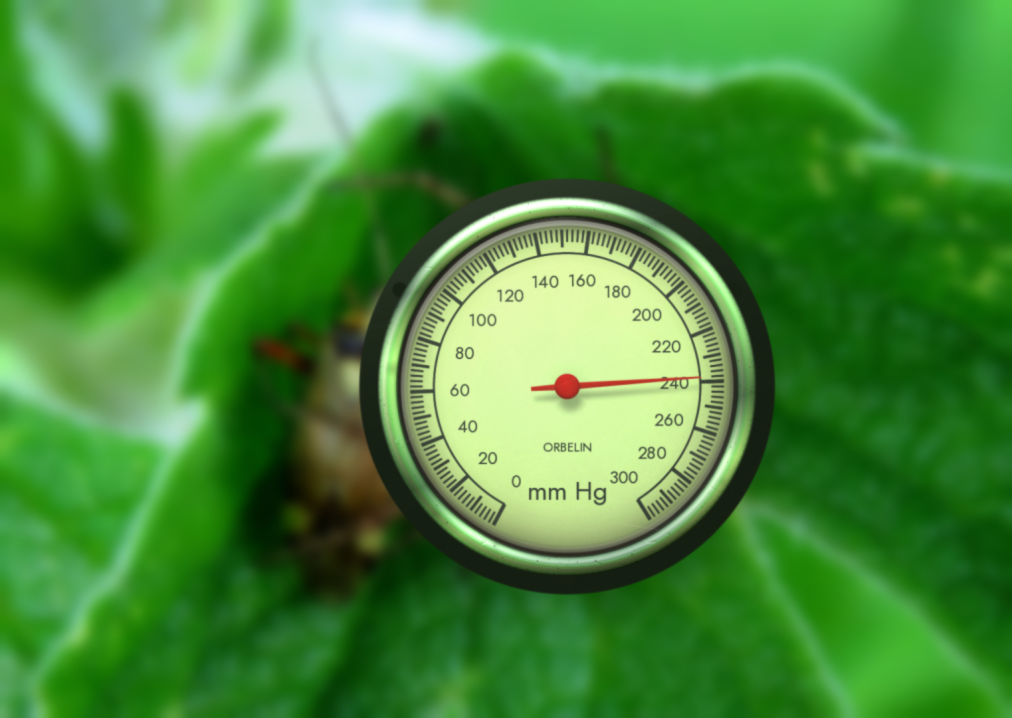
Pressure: 238 mmHg
